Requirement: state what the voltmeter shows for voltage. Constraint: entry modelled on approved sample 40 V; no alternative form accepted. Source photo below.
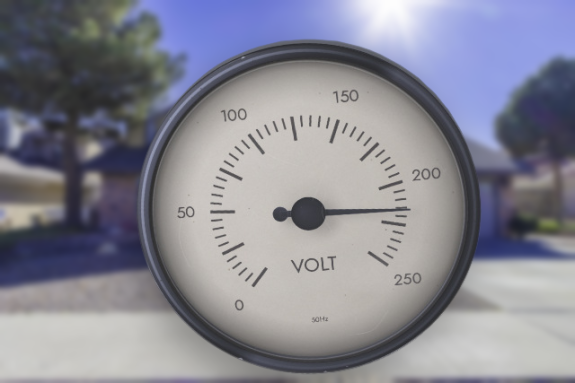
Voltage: 215 V
